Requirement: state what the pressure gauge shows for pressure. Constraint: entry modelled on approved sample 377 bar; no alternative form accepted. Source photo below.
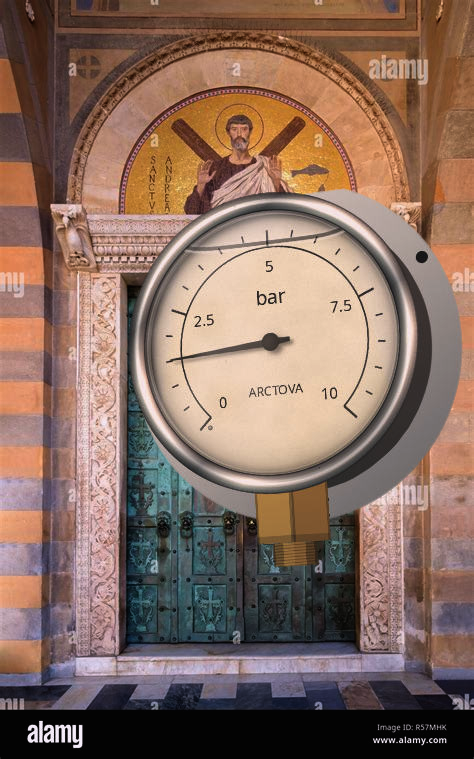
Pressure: 1.5 bar
